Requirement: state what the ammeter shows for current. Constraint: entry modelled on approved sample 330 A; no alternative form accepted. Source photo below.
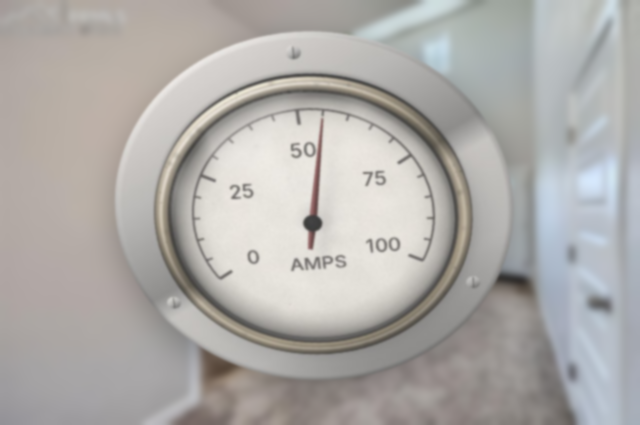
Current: 55 A
